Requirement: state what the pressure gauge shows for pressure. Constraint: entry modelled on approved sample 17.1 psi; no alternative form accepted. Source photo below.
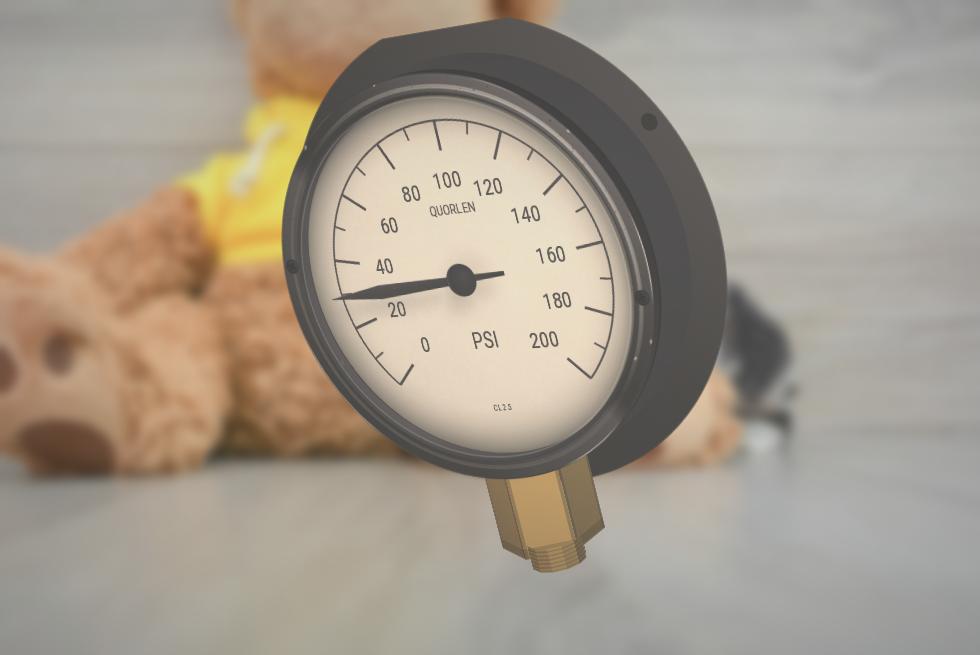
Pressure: 30 psi
